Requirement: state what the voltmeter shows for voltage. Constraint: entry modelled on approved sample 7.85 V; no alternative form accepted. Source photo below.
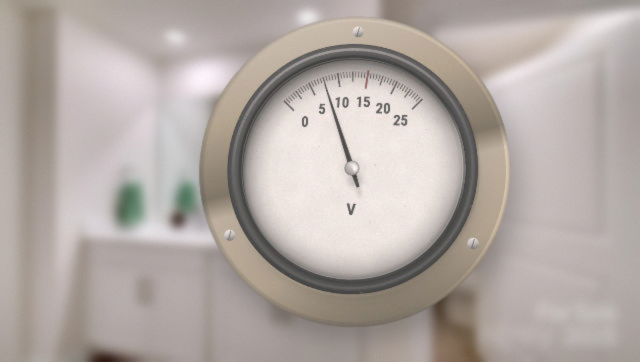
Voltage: 7.5 V
